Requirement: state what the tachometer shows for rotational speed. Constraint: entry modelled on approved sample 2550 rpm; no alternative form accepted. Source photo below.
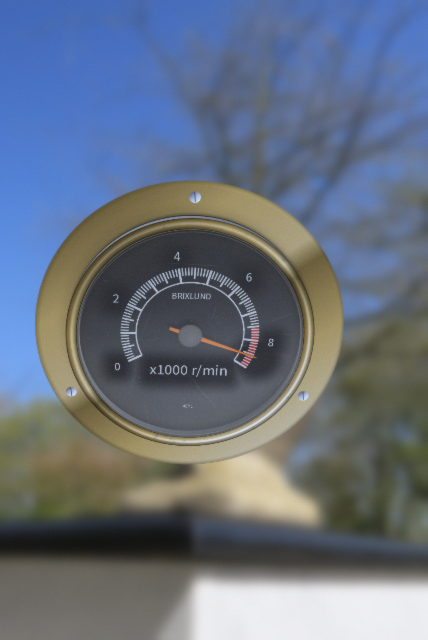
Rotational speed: 8500 rpm
